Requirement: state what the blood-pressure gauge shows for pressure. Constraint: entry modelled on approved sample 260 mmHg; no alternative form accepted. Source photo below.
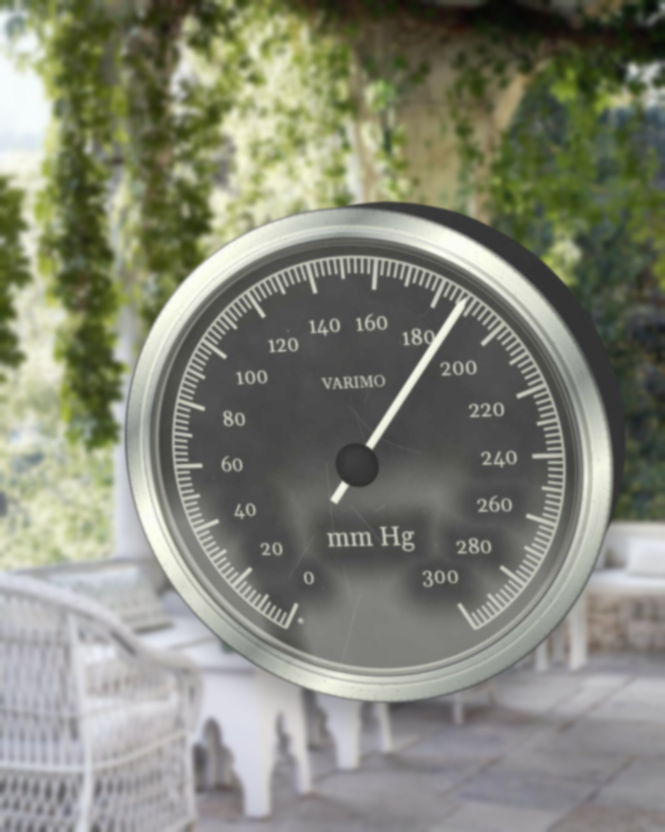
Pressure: 188 mmHg
